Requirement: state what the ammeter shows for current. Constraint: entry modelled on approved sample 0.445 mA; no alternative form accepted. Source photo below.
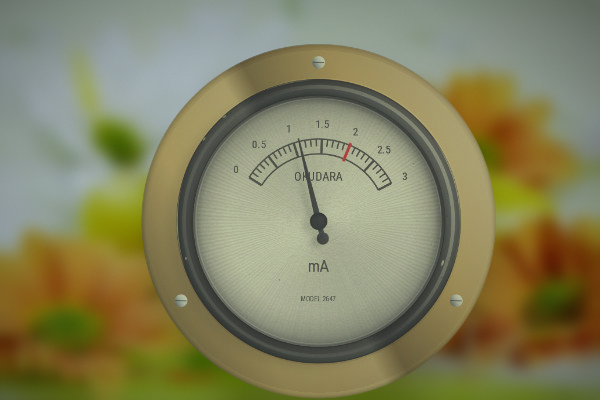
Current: 1.1 mA
